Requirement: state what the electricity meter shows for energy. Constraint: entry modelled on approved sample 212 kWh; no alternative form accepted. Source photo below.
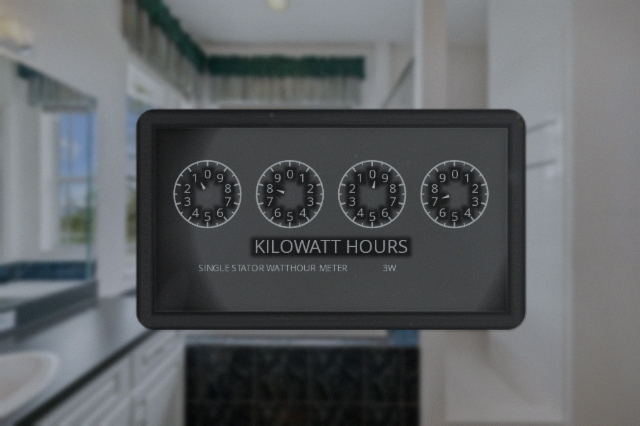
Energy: 797 kWh
